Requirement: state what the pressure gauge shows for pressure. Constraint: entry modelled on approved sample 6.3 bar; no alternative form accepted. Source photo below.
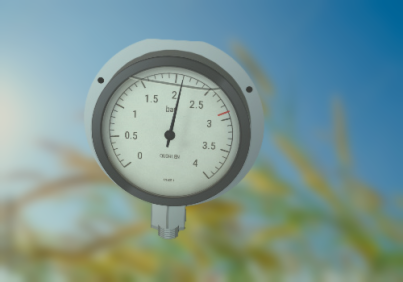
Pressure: 2.1 bar
